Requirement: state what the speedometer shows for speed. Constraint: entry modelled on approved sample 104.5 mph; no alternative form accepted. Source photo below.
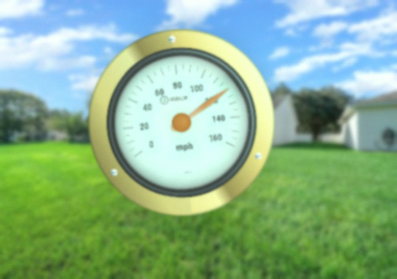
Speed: 120 mph
